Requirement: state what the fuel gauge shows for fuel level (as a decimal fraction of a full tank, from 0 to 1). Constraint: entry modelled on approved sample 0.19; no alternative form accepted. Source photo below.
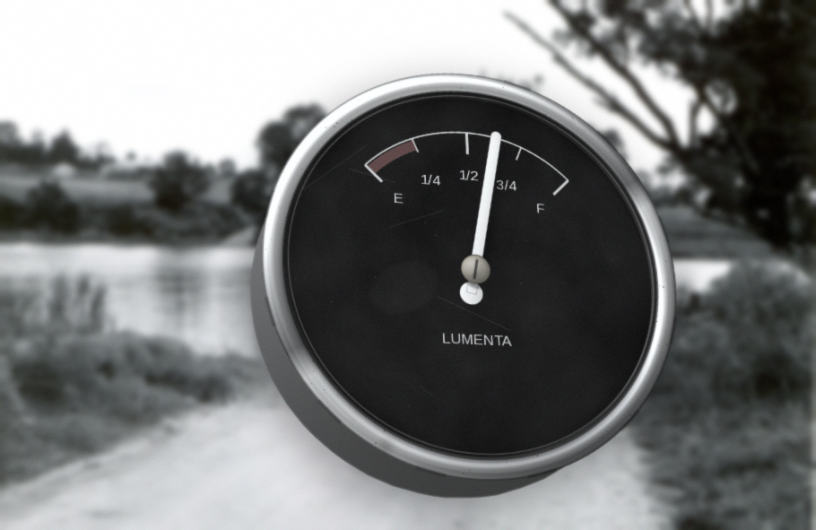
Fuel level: 0.625
